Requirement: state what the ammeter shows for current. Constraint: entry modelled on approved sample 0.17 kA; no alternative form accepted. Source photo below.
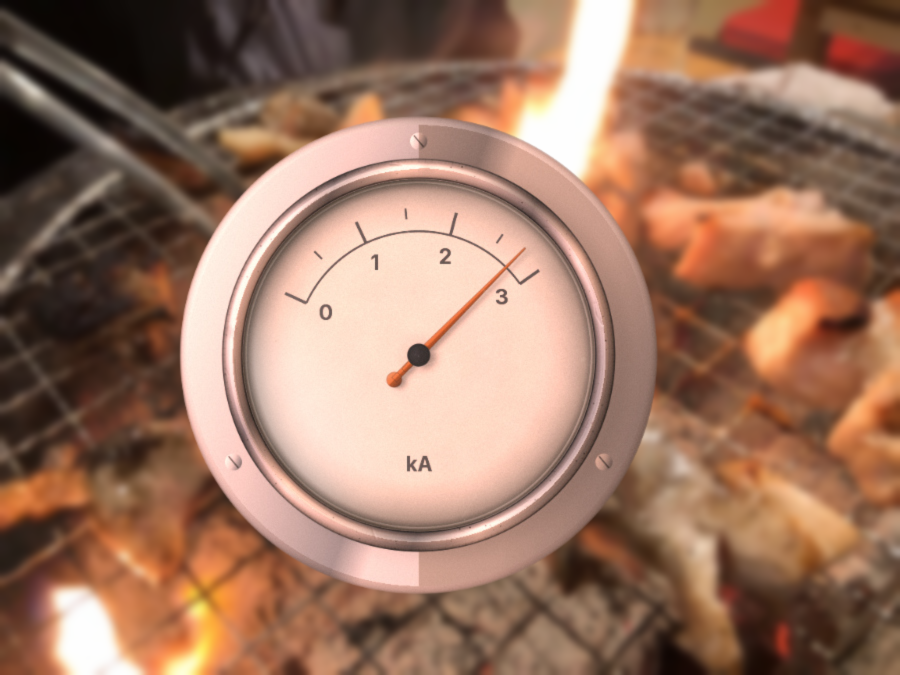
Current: 2.75 kA
